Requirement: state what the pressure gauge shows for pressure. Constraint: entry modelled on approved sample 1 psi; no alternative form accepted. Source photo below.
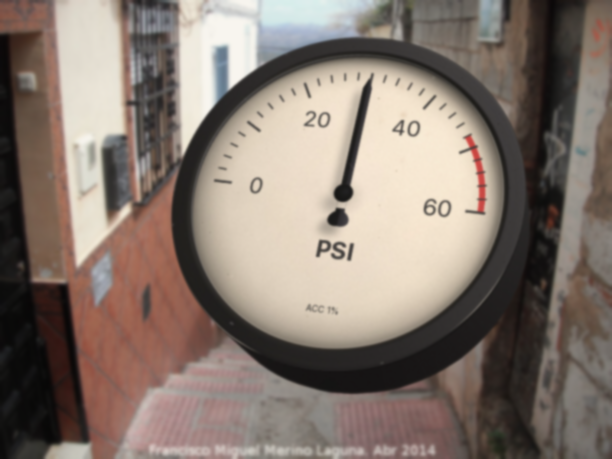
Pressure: 30 psi
